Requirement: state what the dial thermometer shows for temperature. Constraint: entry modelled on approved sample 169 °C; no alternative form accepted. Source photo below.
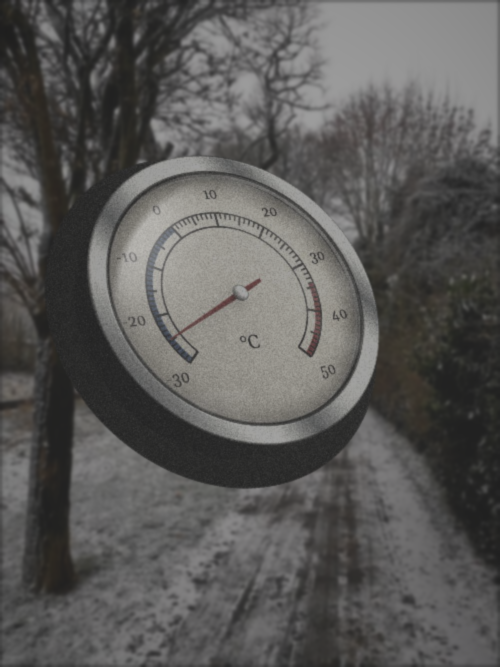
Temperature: -25 °C
